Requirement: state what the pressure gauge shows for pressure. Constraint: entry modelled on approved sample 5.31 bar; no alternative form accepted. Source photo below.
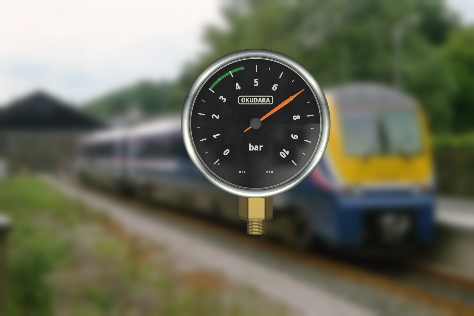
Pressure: 7 bar
